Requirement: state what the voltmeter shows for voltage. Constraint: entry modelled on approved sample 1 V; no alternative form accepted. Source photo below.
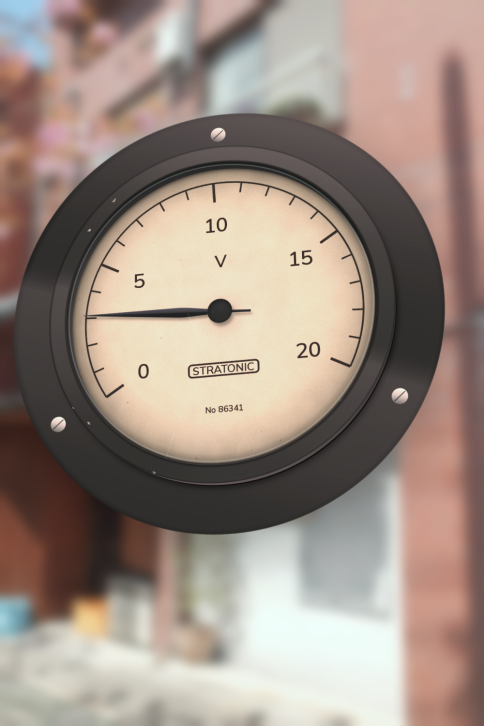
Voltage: 3 V
